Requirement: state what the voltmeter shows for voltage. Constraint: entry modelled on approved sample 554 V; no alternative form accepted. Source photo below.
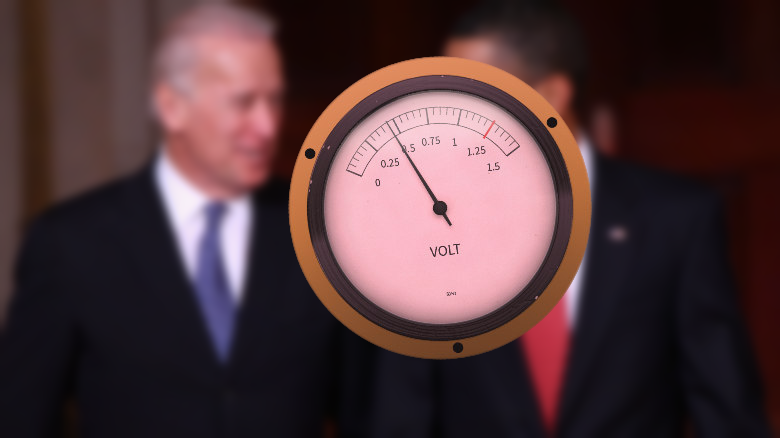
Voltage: 0.45 V
